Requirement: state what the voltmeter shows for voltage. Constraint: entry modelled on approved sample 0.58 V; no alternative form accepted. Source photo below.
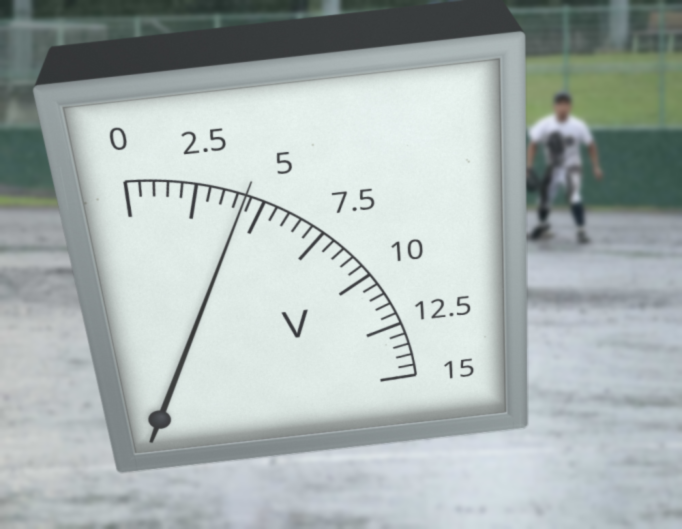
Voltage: 4.25 V
